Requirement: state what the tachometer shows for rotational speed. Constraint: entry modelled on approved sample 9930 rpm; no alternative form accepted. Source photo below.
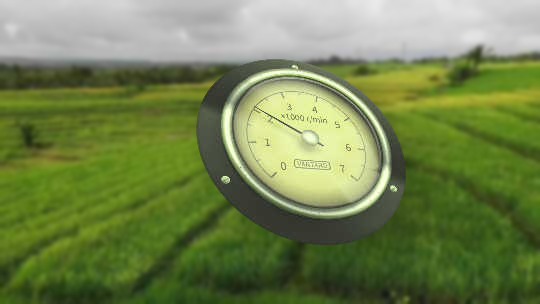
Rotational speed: 2000 rpm
